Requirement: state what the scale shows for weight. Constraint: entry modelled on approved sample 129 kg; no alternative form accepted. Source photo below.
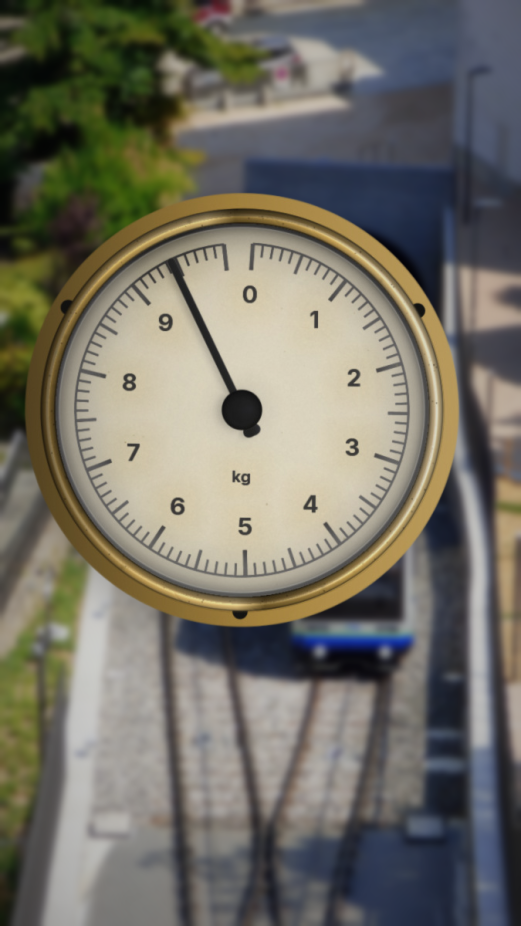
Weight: 9.45 kg
